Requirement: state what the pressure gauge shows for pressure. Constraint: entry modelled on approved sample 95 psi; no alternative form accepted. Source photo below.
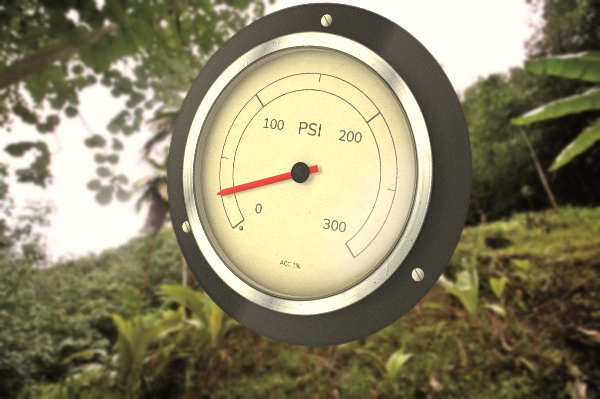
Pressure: 25 psi
